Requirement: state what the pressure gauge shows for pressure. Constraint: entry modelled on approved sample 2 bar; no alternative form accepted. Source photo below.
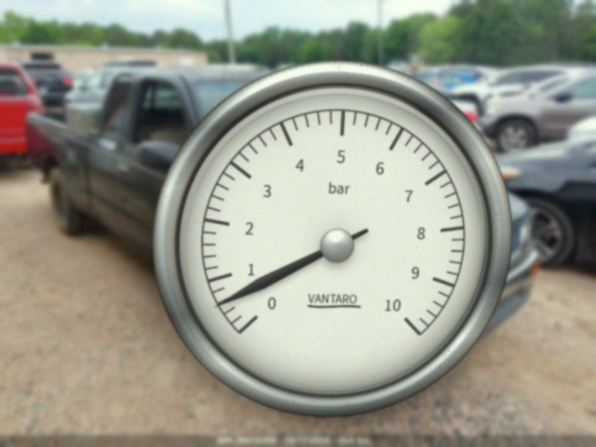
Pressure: 0.6 bar
